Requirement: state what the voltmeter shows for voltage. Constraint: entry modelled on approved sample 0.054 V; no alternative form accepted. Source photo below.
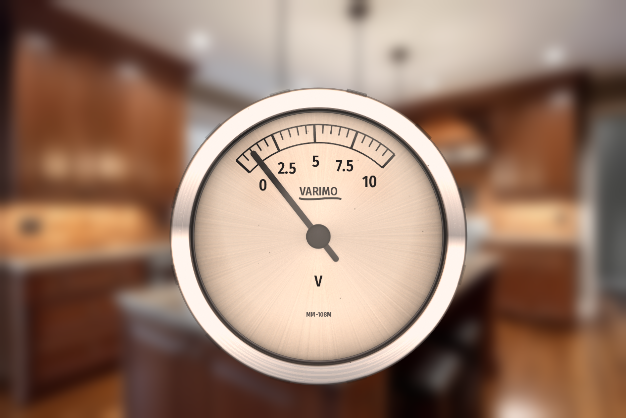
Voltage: 1 V
